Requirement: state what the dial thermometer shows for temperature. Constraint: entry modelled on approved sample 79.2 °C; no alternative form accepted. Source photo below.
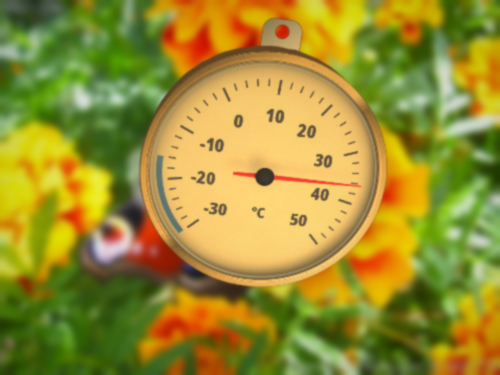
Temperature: 36 °C
